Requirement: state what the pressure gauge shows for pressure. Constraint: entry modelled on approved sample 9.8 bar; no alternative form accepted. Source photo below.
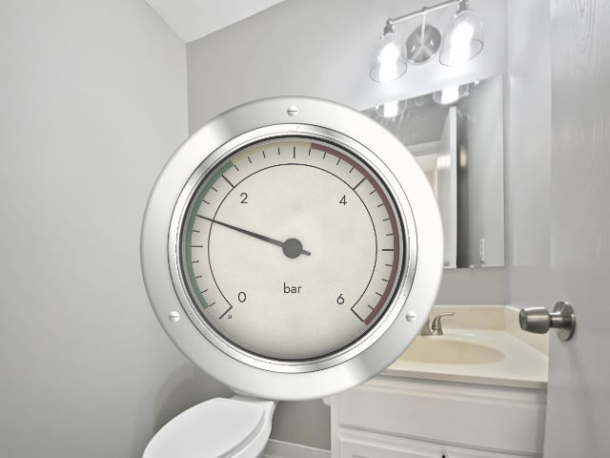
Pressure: 1.4 bar
